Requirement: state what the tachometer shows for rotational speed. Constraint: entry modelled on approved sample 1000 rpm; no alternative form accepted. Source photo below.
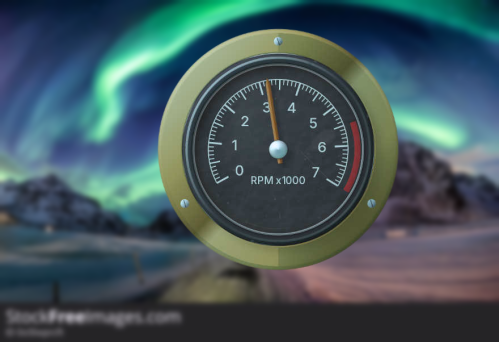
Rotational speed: 3200 rpm
